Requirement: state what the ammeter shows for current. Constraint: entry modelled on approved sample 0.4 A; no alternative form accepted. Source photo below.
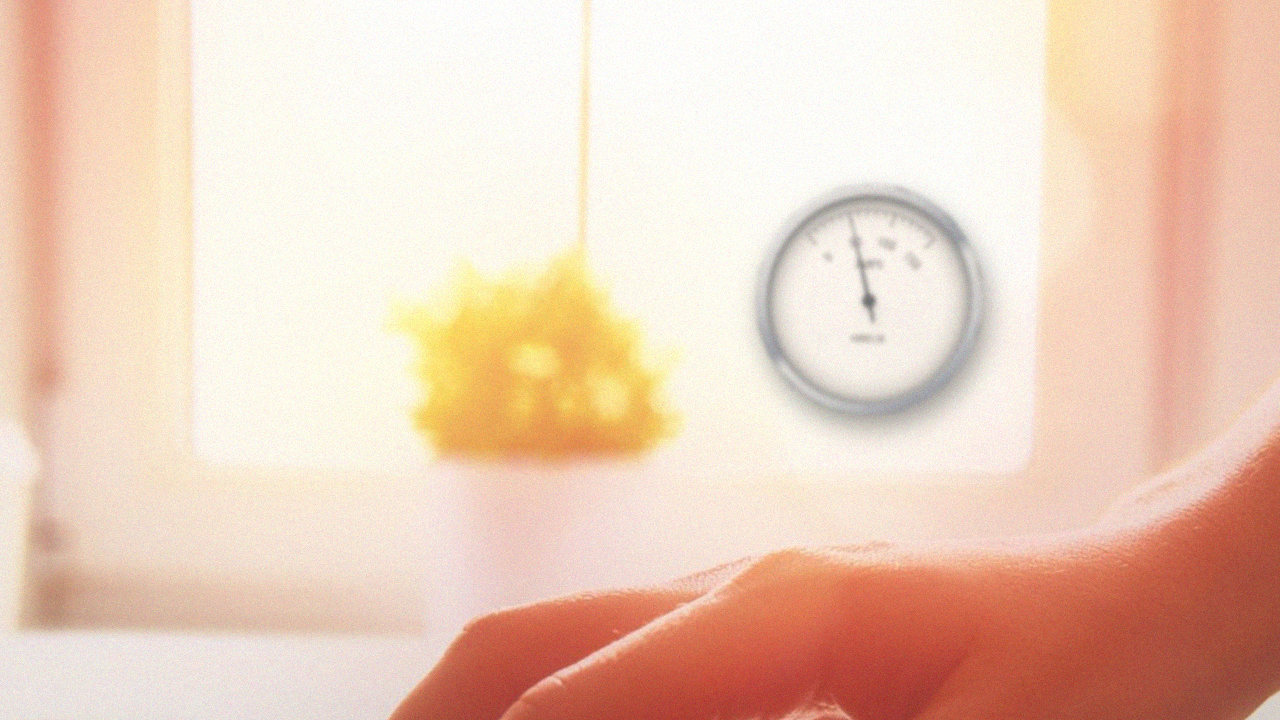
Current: 50 A
